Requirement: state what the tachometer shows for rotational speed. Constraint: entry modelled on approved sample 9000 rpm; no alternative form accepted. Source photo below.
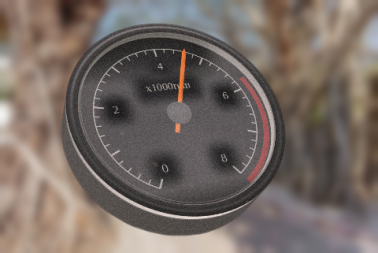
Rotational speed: 4600 rpm
